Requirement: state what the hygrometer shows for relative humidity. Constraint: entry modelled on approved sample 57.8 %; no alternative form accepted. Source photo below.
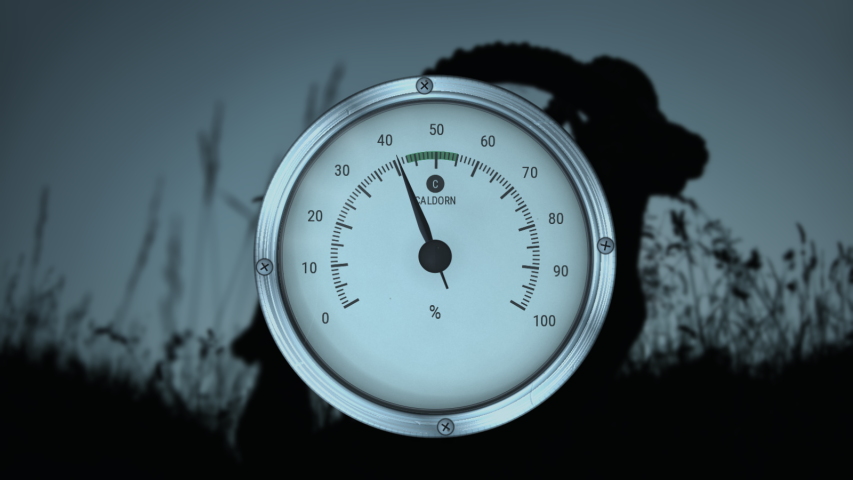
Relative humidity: 41 %
